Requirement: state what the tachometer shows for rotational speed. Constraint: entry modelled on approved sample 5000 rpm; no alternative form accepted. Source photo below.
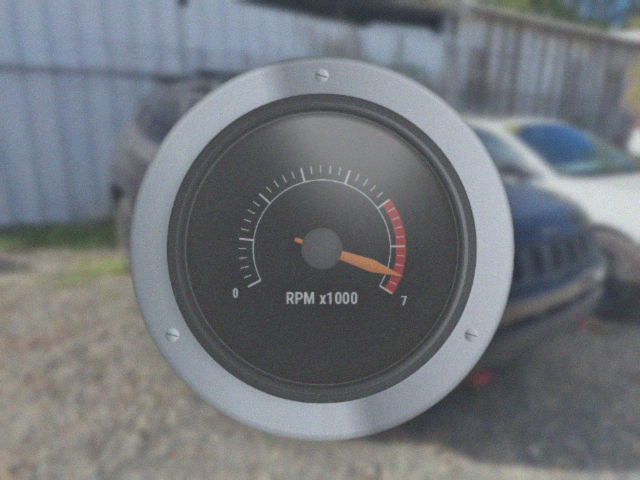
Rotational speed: 6600 rpm
